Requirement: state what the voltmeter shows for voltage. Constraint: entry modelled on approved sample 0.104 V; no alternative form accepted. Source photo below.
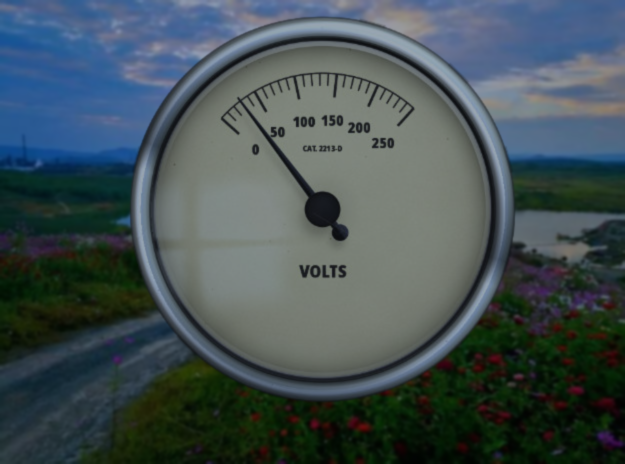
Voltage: 30 V
